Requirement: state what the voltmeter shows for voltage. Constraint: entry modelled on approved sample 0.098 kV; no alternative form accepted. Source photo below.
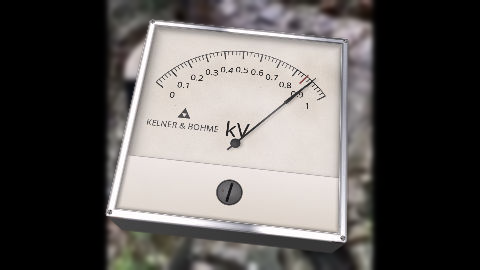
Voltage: 0.9 kV
